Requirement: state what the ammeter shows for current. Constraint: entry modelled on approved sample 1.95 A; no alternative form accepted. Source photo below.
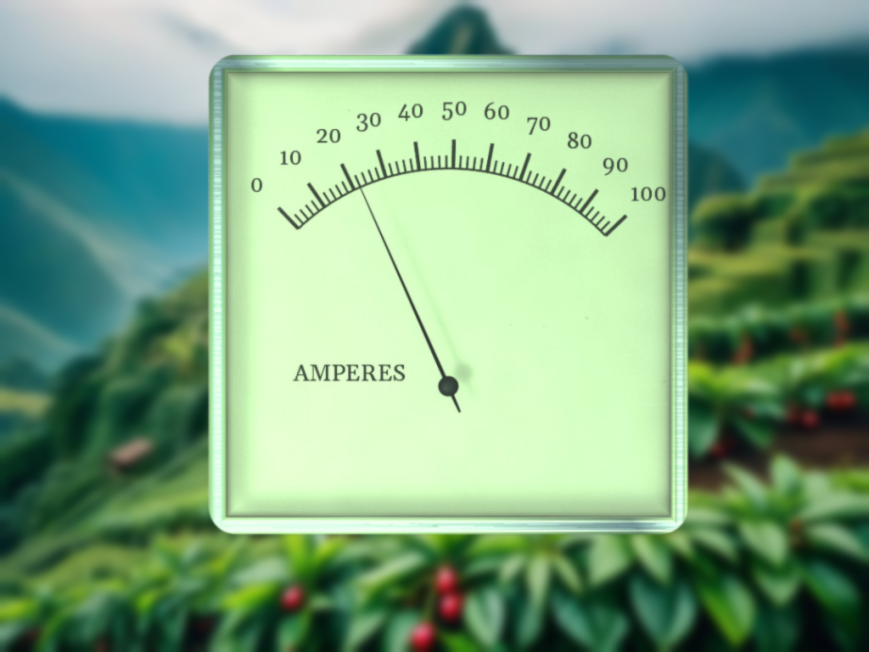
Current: 22 A
